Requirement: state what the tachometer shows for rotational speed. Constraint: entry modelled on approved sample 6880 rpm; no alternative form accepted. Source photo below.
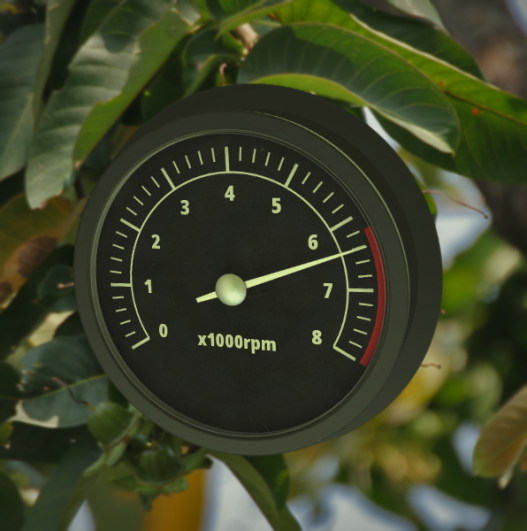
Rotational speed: 6400 rpm
